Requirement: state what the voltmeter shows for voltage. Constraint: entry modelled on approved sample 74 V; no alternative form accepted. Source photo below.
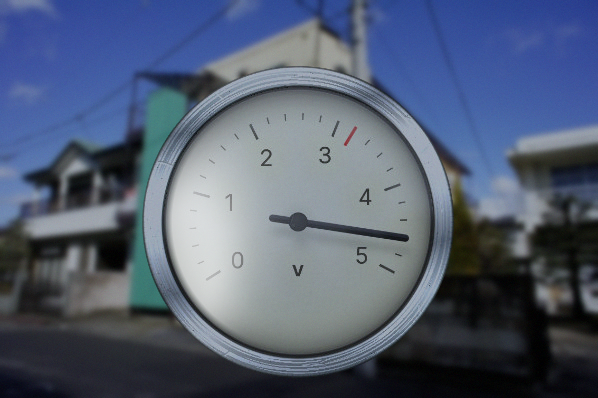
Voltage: 4.6 V
